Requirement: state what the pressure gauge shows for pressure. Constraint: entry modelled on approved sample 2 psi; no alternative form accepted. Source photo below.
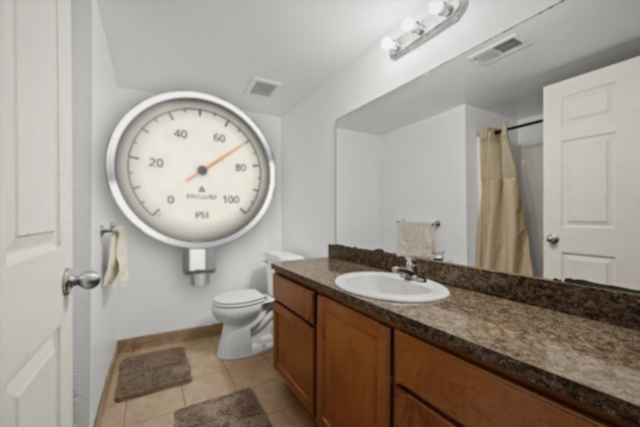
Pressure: 70 psi
